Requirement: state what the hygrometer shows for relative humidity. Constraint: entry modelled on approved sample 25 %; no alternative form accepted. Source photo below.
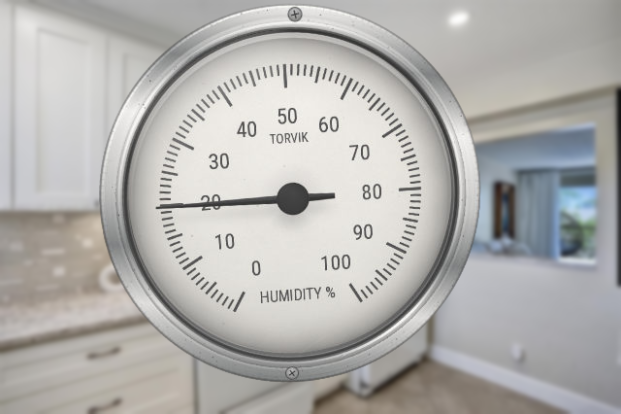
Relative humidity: 20 %
